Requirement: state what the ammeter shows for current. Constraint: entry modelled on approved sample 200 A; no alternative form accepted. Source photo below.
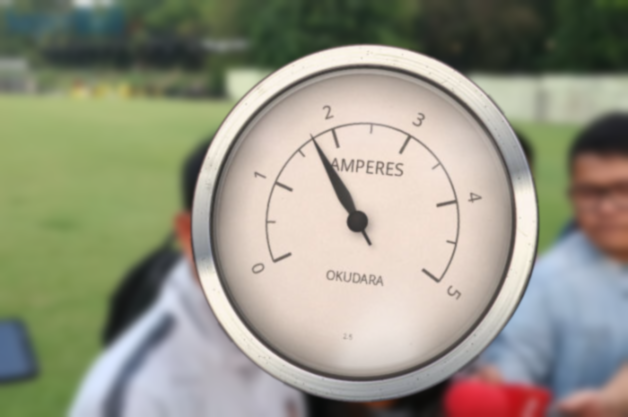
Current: 1.75 A
